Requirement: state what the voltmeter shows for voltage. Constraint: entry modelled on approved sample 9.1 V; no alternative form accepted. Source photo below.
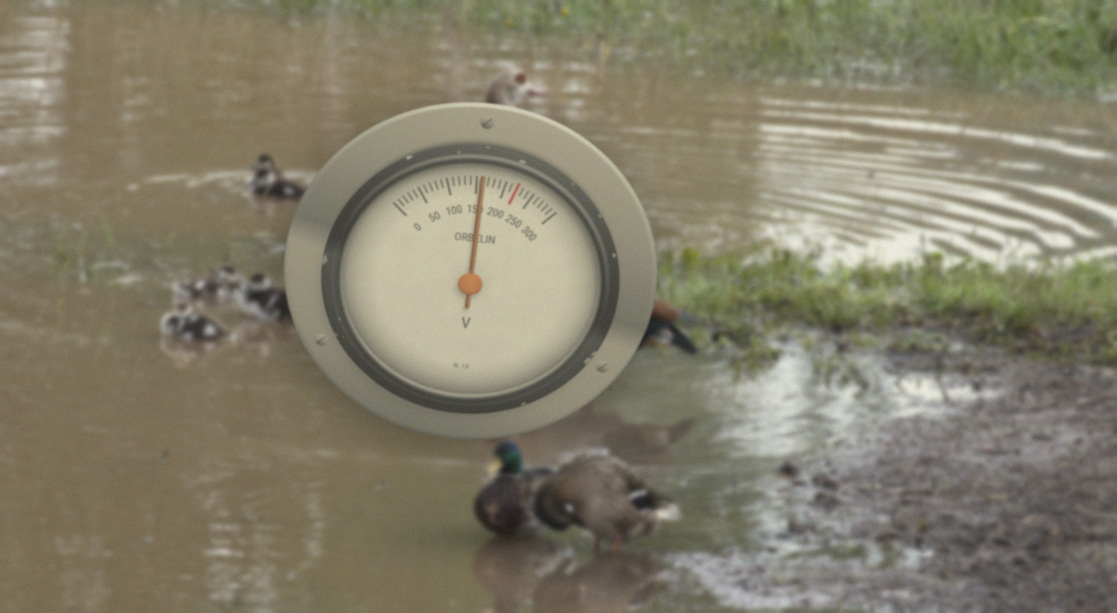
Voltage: 160 V
